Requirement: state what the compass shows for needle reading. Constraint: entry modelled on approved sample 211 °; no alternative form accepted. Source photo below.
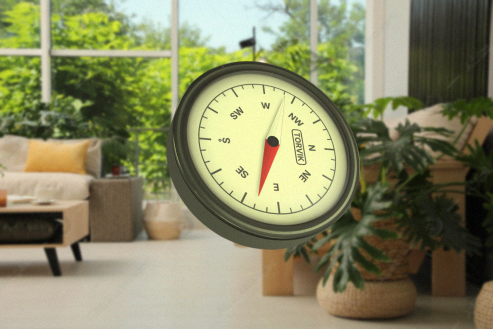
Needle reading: 110 °
